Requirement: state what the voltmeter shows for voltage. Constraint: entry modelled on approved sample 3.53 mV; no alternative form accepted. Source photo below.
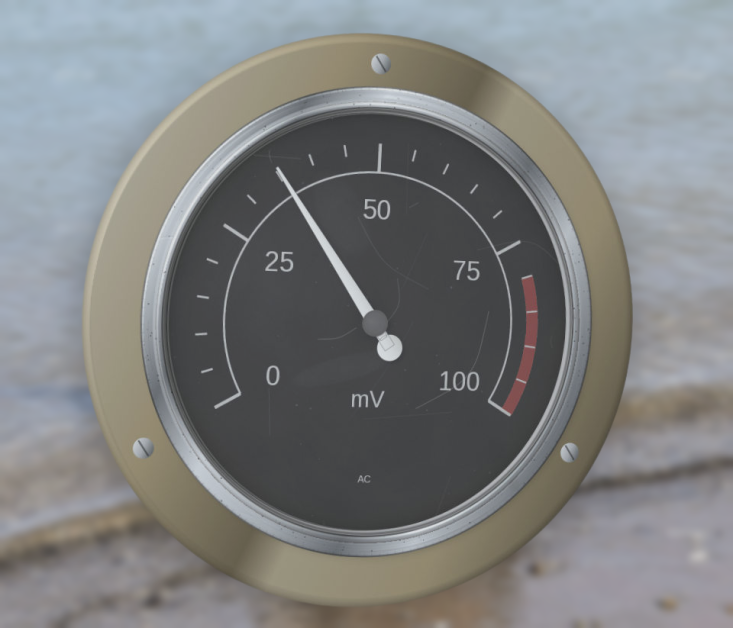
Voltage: 35 mV
